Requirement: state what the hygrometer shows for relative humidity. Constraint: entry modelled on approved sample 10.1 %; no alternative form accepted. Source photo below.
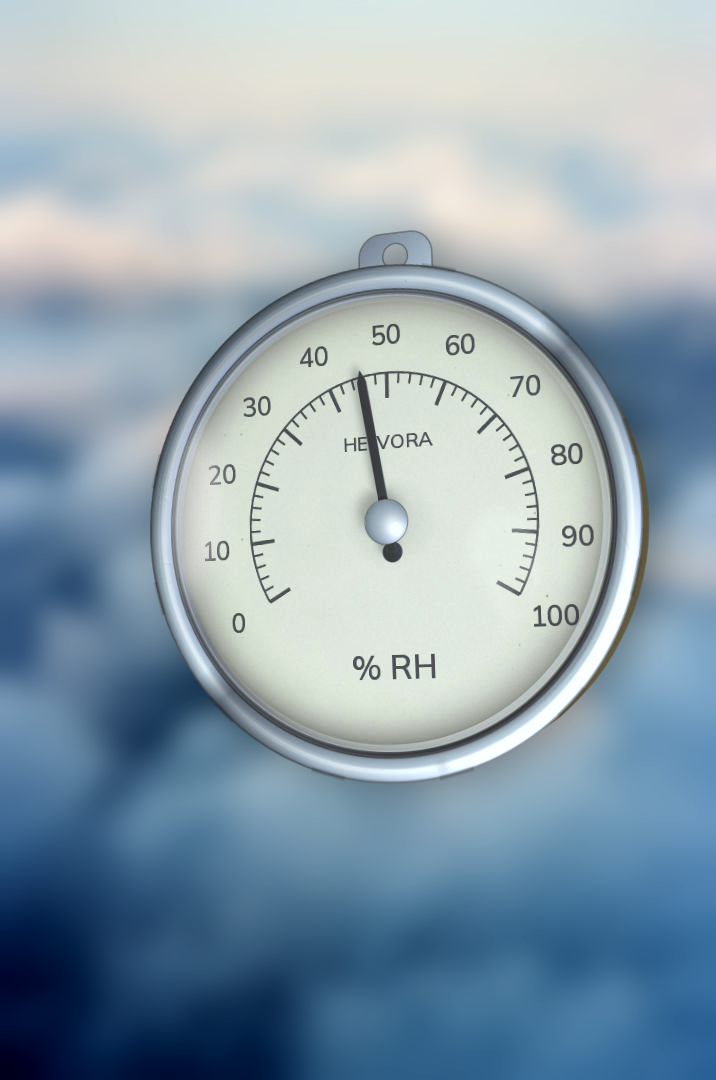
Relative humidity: 46 %
